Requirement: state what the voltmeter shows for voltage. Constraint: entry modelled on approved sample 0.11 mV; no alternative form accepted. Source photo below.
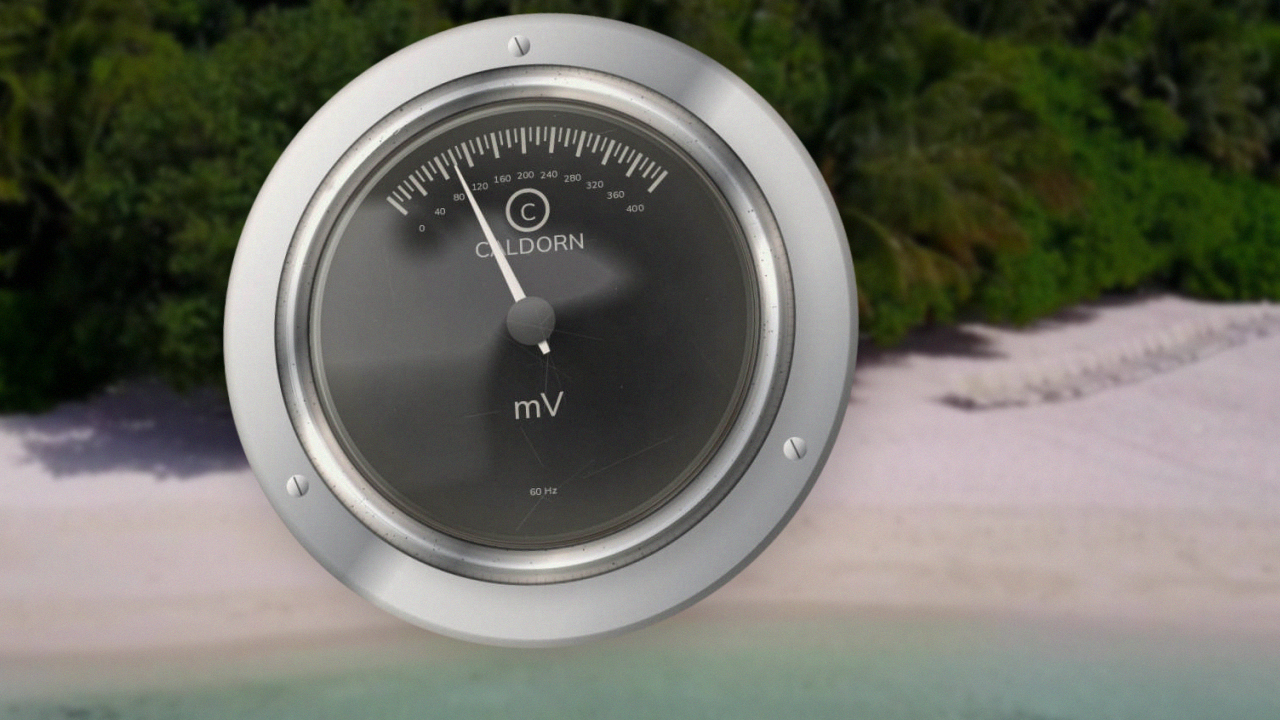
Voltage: 100 mV
